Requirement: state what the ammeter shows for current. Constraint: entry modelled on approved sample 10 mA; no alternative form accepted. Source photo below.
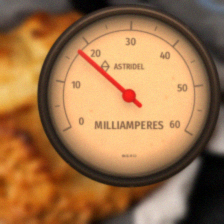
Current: 17.5 mA
